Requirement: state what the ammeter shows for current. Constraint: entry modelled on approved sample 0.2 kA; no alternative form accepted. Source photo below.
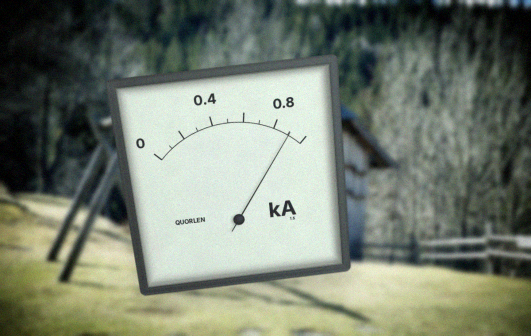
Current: 0.9 kA
